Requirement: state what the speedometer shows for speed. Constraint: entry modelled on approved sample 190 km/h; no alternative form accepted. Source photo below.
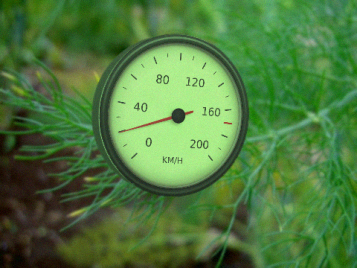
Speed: 20 km/h
